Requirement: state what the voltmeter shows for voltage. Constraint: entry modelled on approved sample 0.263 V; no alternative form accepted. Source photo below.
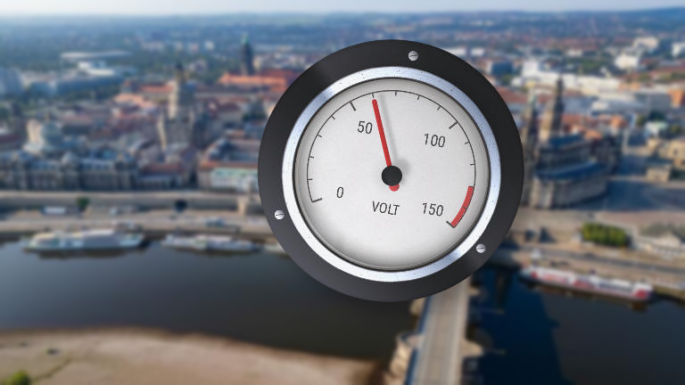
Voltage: 60 V
